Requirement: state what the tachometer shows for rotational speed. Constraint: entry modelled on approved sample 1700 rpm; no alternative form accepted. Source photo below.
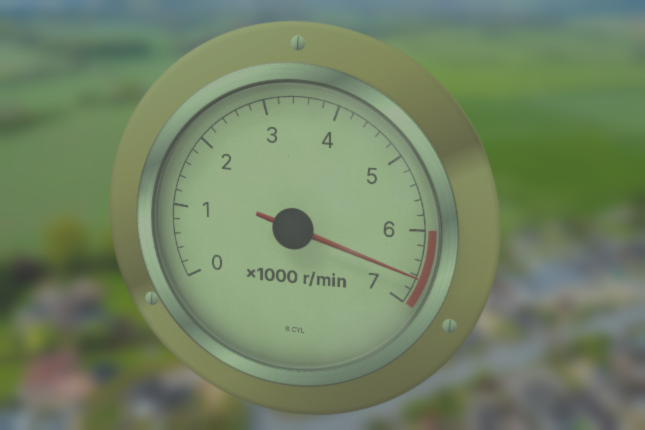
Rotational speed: 6600 rpm
